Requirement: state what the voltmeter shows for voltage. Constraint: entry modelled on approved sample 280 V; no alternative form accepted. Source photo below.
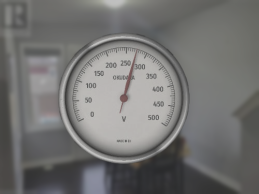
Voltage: 275 V
